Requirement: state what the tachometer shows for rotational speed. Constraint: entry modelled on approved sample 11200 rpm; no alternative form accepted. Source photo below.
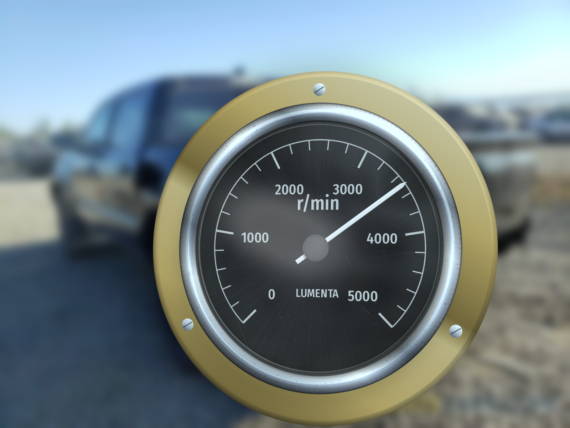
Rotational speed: 3500 rpm
